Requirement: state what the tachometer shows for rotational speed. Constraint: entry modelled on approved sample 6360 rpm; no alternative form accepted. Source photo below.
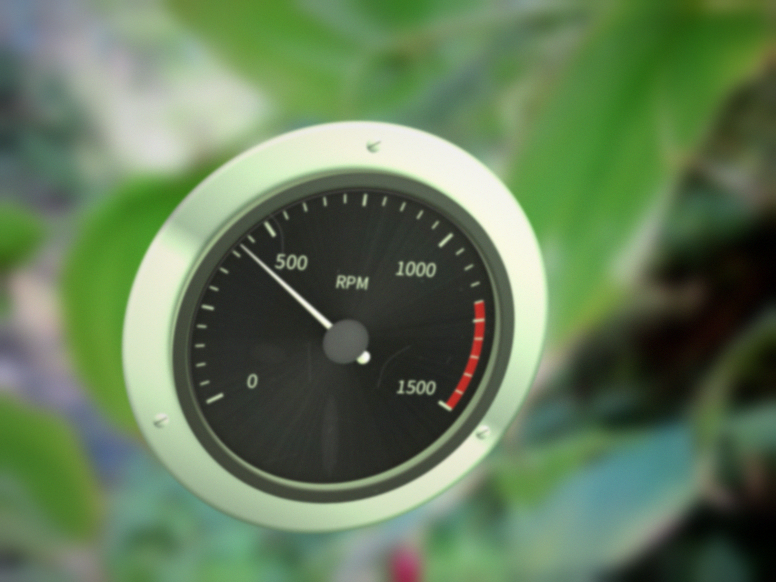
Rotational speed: 425 rpm
